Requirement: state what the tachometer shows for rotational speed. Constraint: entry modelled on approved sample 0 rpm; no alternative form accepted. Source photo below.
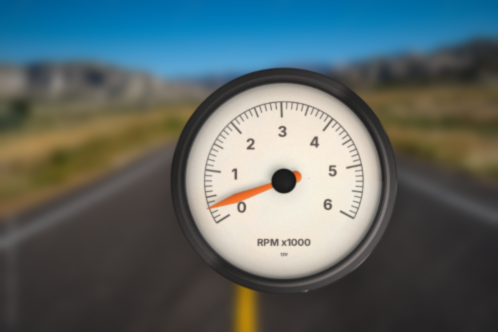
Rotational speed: 300 rpm
